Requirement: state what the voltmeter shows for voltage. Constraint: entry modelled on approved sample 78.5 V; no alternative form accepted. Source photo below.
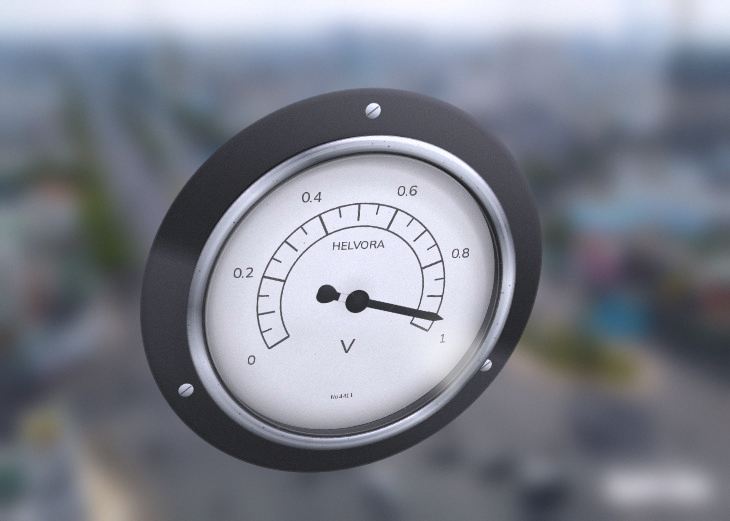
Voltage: 0.95 V
